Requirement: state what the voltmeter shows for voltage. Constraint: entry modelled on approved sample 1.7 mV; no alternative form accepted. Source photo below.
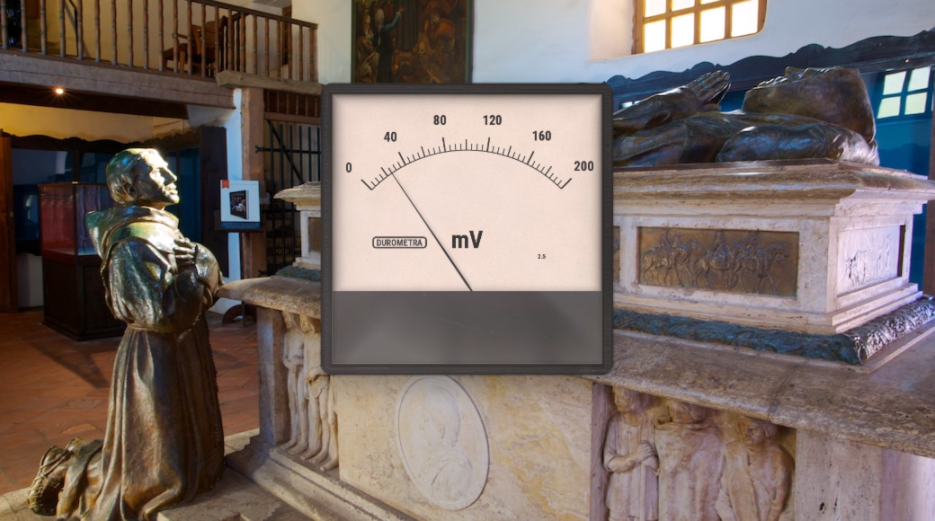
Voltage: 25 mV
